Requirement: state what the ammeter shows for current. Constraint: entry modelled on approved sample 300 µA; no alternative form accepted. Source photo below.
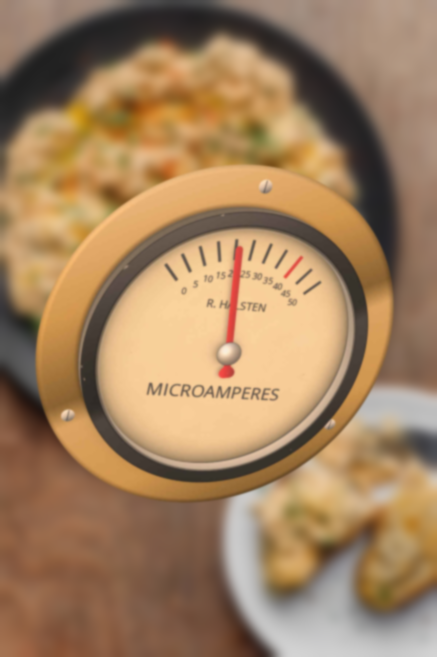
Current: 20 µA
